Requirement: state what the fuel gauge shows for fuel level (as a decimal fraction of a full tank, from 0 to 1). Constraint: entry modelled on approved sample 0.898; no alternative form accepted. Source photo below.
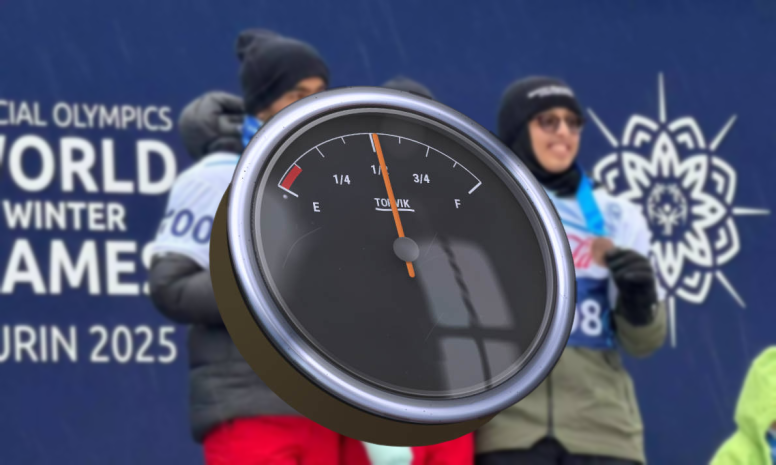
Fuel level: 0.5
